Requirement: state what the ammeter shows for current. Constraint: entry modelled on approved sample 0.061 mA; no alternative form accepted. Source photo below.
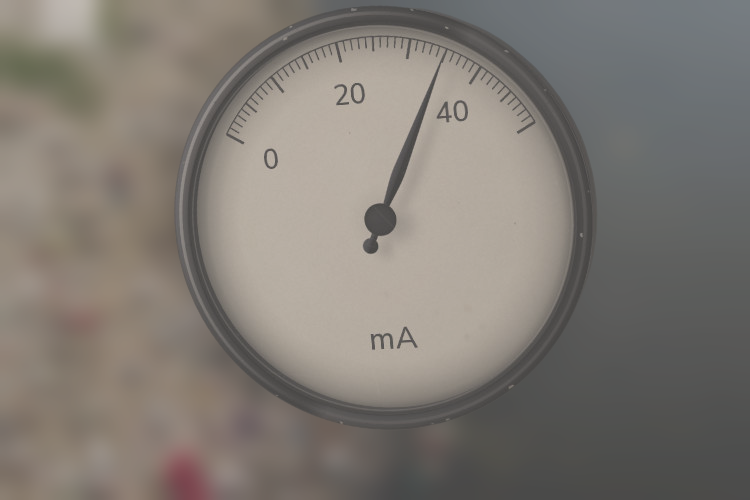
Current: 35 mA
